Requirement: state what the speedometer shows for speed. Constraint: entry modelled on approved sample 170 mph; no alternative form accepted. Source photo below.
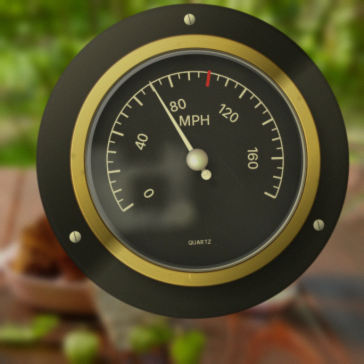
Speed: 70 mph
